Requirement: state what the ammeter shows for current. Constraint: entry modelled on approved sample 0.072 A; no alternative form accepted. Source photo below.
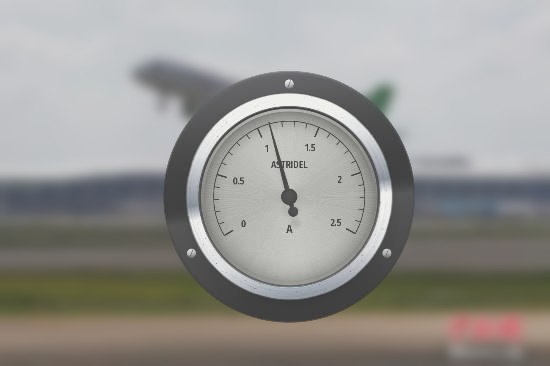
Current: 1.1 A
